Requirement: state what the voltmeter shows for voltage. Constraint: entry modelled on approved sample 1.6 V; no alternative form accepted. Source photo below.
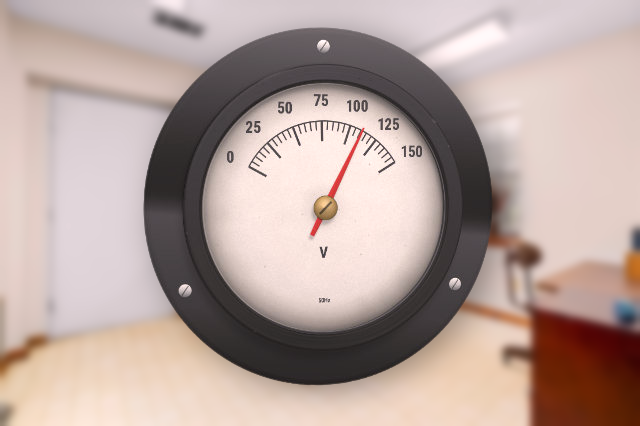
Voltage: 110 V
